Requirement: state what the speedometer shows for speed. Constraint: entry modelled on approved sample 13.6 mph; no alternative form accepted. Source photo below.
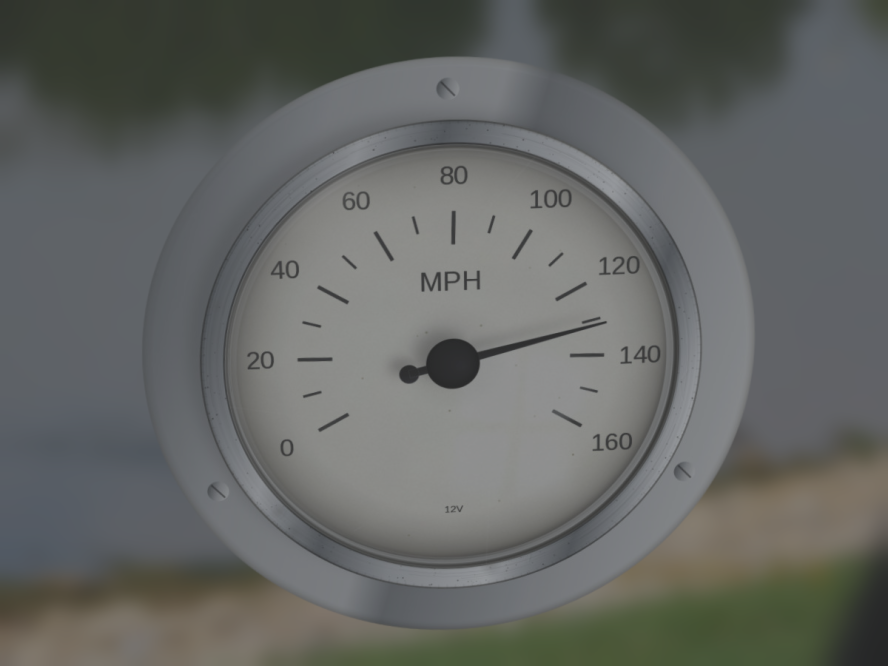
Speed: 130 mph
